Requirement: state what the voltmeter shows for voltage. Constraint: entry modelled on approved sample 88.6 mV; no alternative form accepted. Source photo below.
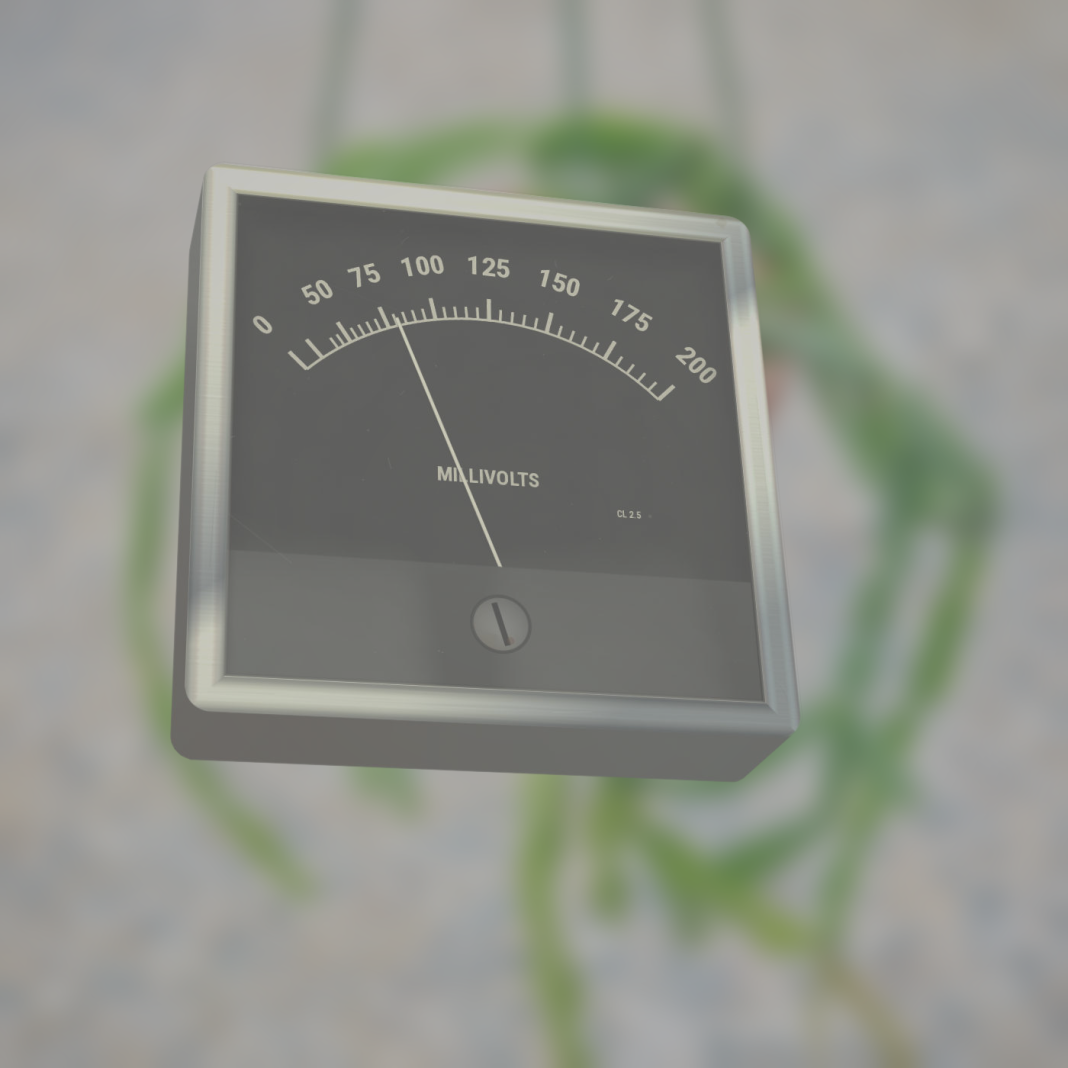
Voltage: 80 mV
